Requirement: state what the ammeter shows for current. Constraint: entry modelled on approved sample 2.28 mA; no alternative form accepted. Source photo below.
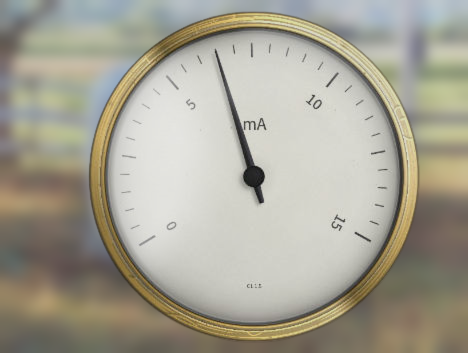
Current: 6.5 mA
